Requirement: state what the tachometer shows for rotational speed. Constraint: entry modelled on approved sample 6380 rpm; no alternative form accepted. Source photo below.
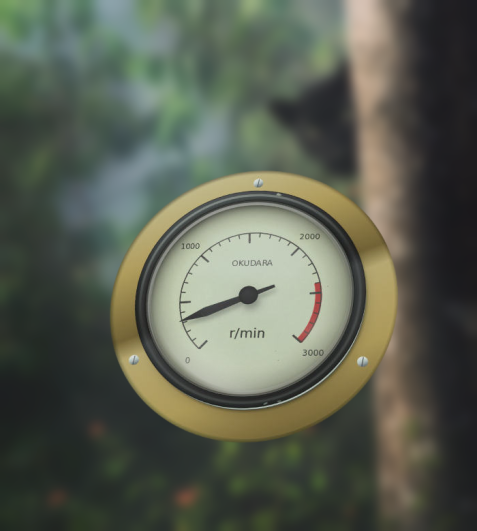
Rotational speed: 300 rpm
